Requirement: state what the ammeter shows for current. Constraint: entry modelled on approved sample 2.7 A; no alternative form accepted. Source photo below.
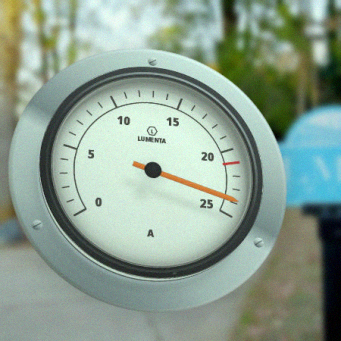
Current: 24 A
